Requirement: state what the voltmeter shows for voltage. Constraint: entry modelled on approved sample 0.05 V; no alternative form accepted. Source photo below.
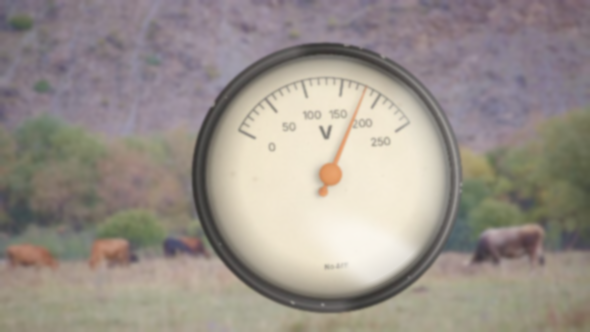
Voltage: 180 V
